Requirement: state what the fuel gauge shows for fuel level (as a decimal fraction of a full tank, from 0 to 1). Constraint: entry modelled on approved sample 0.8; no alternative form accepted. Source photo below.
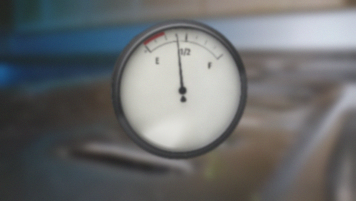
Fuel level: 0.375
